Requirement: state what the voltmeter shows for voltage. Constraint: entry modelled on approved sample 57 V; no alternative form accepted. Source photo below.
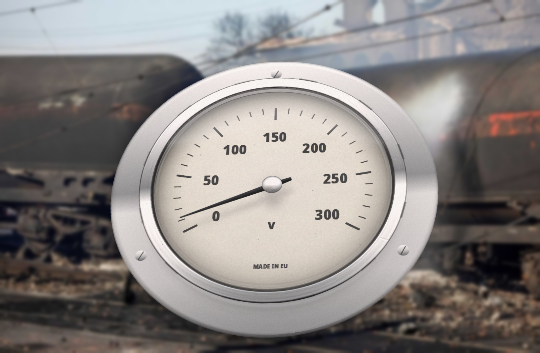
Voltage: 10 V
